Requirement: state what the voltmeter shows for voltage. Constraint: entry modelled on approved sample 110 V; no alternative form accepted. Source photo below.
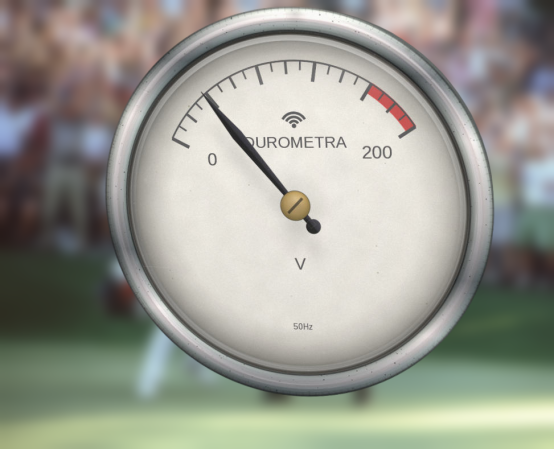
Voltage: 40 V
